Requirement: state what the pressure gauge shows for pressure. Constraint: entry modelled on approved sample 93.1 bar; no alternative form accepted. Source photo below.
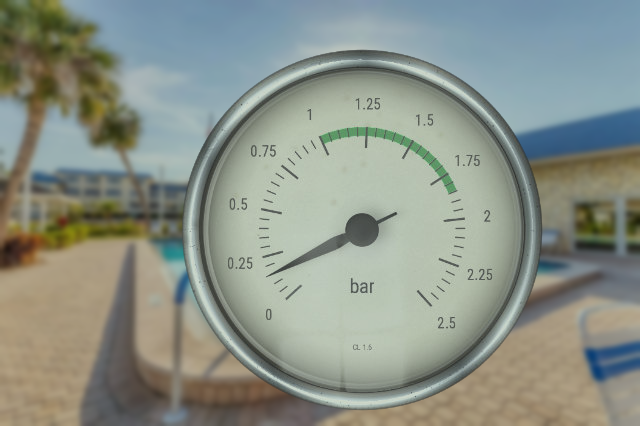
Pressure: 0.15 bar
